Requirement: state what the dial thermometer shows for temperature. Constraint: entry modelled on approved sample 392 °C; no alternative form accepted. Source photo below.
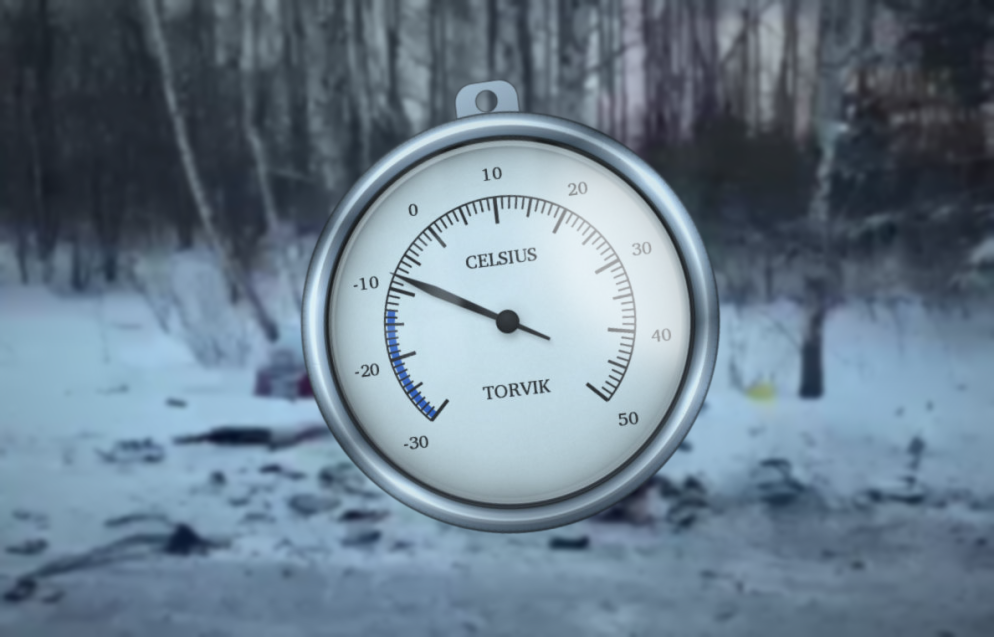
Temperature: -8 °C
